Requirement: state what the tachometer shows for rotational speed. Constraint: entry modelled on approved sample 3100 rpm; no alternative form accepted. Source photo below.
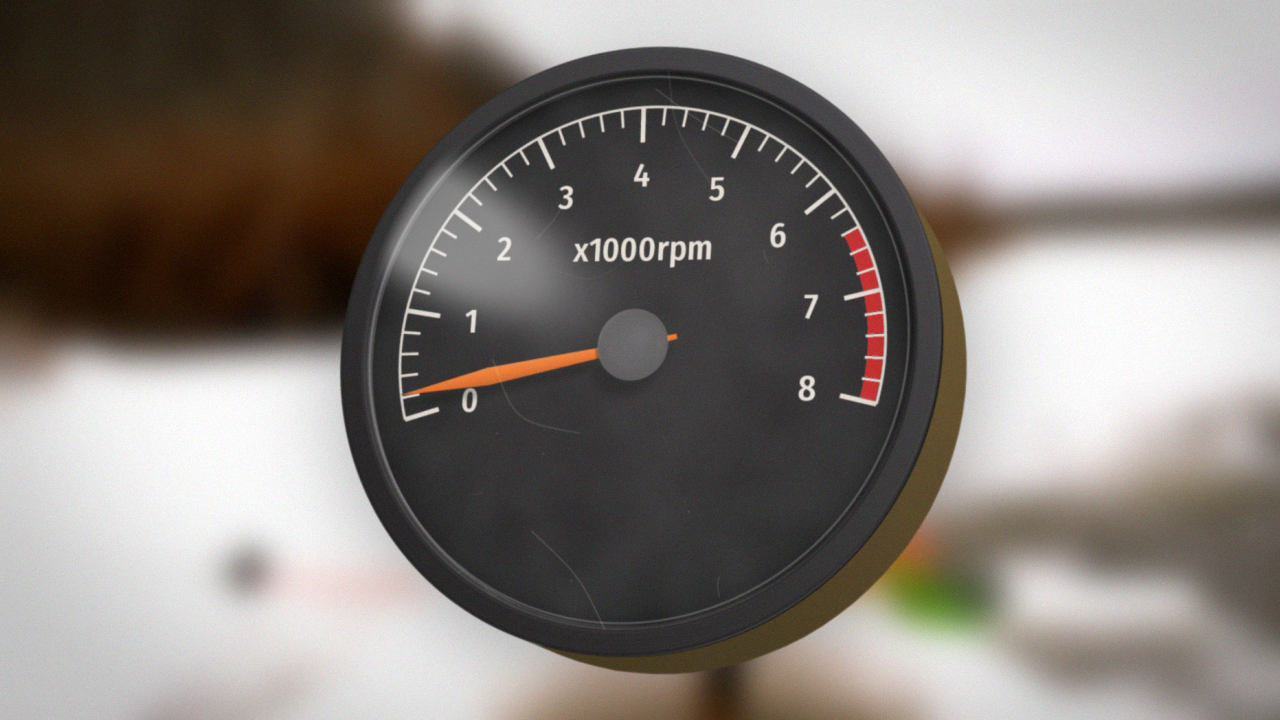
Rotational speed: 200 rpm
